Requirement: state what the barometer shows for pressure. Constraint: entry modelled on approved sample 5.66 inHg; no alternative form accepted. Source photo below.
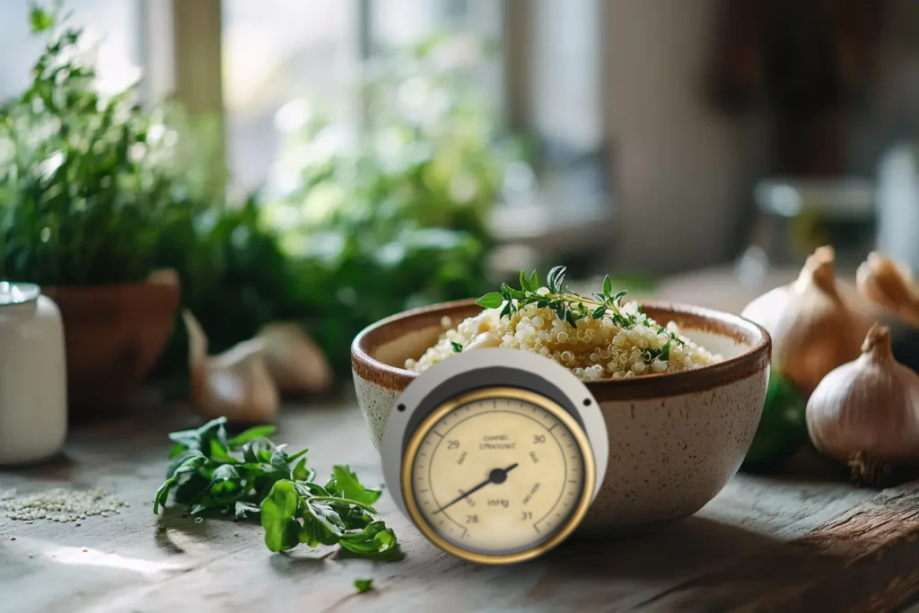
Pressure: 28.3 inHg
